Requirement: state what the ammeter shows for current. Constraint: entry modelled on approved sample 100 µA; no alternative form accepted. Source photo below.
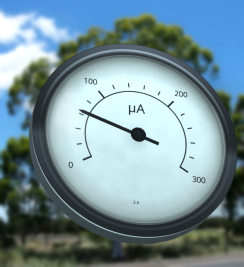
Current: 60 µA
